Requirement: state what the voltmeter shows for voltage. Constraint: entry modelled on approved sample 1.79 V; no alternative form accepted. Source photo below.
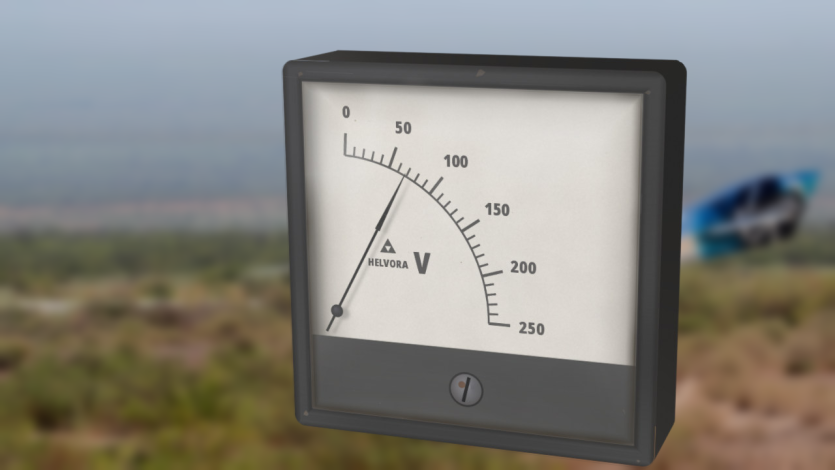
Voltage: 70 V
